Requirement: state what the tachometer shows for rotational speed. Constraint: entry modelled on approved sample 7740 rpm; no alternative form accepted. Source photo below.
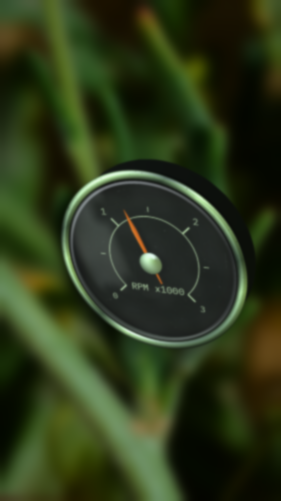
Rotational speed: 1250 rpm
